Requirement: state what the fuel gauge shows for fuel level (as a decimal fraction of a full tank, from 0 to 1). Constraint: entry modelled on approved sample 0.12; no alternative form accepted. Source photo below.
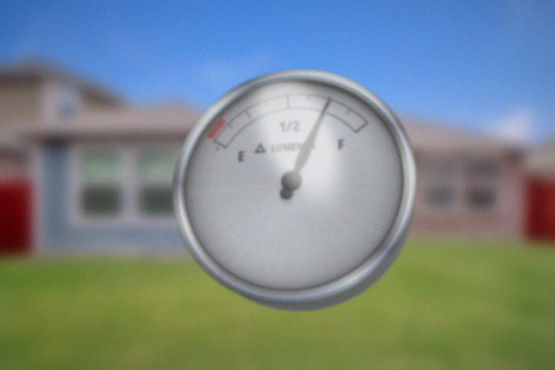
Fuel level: 0.75
